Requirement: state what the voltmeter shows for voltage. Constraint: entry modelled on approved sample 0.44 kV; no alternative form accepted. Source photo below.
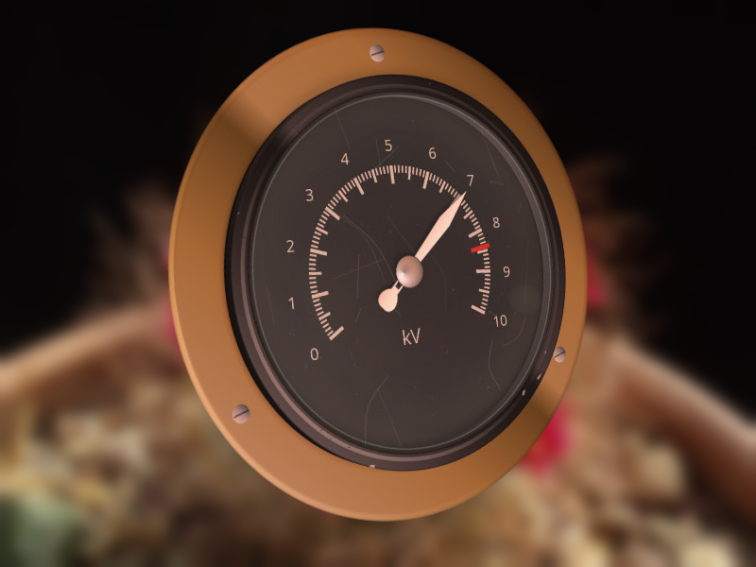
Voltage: 7 kV
